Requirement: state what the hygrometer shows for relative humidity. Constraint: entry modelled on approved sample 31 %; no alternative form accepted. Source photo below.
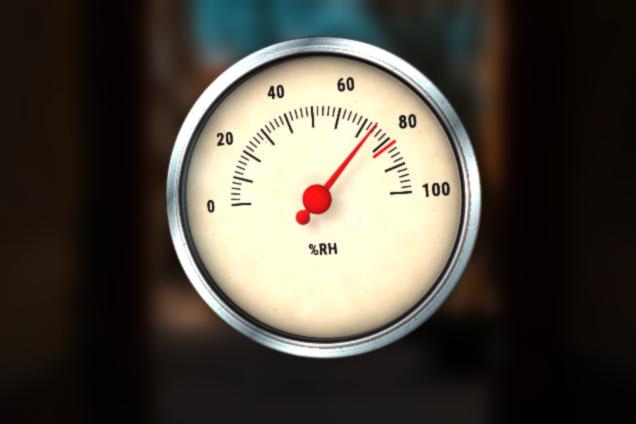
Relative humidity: 74 %
